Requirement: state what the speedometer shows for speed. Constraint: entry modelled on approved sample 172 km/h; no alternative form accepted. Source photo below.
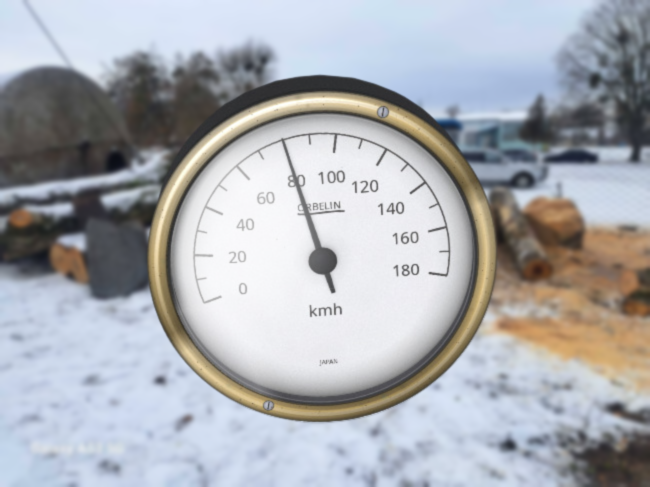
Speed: 80 km/h
